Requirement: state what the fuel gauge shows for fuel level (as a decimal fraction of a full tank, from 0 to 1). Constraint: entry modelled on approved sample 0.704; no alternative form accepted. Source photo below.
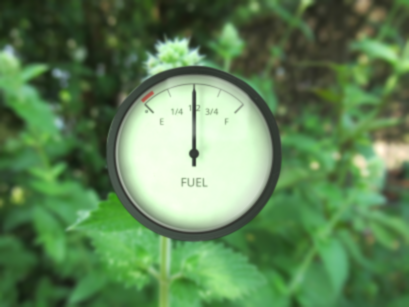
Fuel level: 0.5
